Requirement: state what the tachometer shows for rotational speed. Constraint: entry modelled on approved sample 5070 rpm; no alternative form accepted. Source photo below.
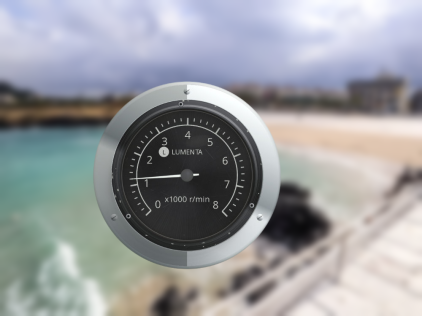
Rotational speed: 1200 rpm
